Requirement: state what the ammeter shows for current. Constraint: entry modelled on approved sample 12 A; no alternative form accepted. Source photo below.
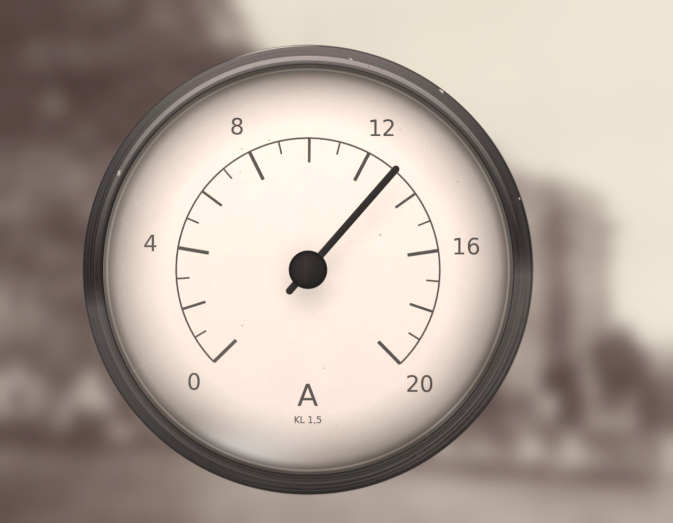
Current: 13 A
